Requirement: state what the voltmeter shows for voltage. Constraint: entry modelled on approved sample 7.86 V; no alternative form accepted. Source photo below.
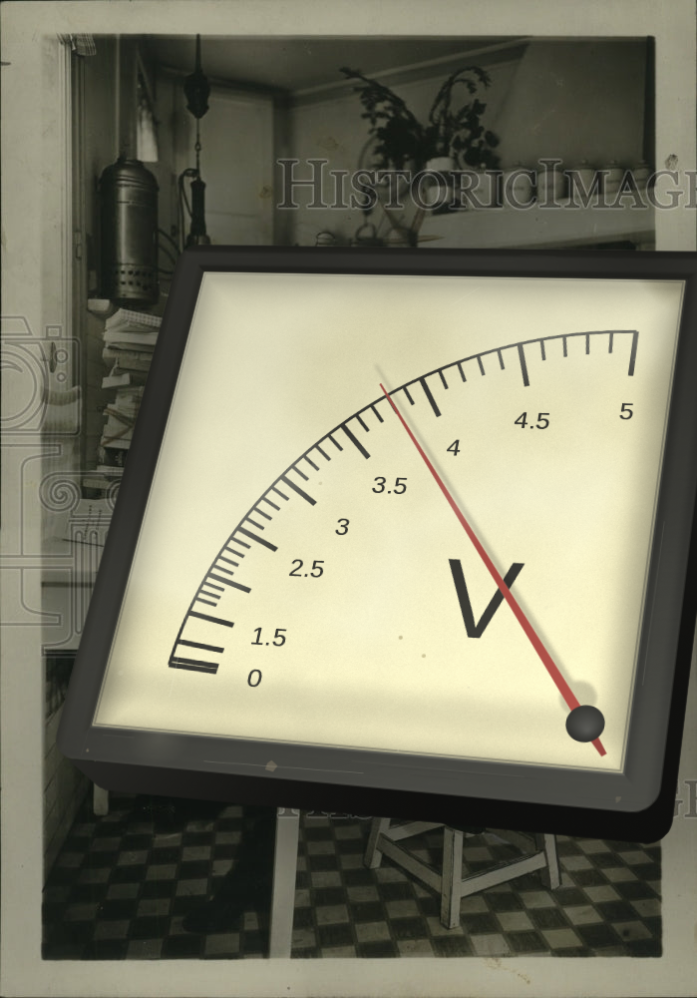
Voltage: 3.8 V
